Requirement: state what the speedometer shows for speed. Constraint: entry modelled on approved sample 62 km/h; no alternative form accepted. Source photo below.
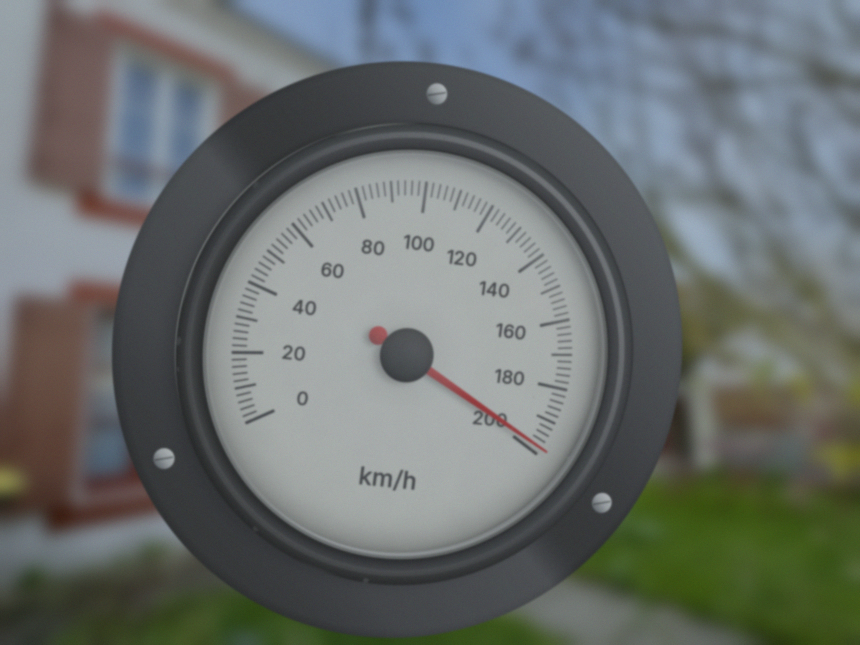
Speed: 198 km/h
